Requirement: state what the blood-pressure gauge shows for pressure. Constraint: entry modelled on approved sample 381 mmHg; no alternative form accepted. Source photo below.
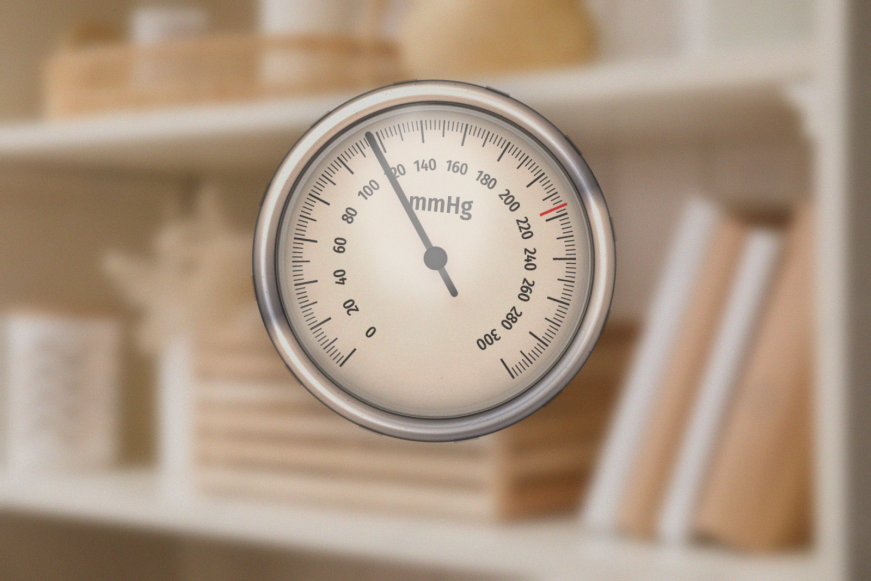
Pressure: 116 mmHg
